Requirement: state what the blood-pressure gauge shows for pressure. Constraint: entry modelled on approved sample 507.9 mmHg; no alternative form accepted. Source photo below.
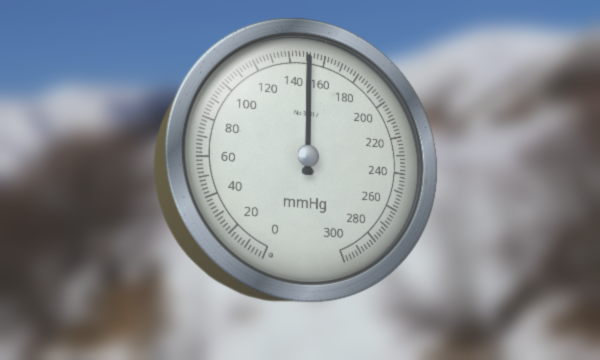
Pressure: 150 mmHg
